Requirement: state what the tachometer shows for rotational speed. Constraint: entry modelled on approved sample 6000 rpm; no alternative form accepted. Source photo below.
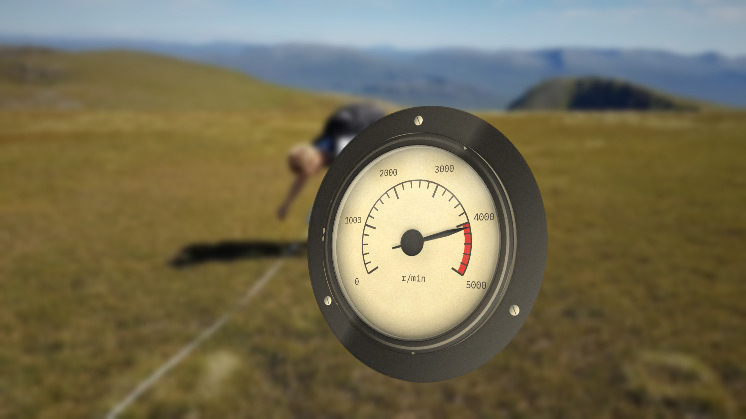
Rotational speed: 4100 rpm
